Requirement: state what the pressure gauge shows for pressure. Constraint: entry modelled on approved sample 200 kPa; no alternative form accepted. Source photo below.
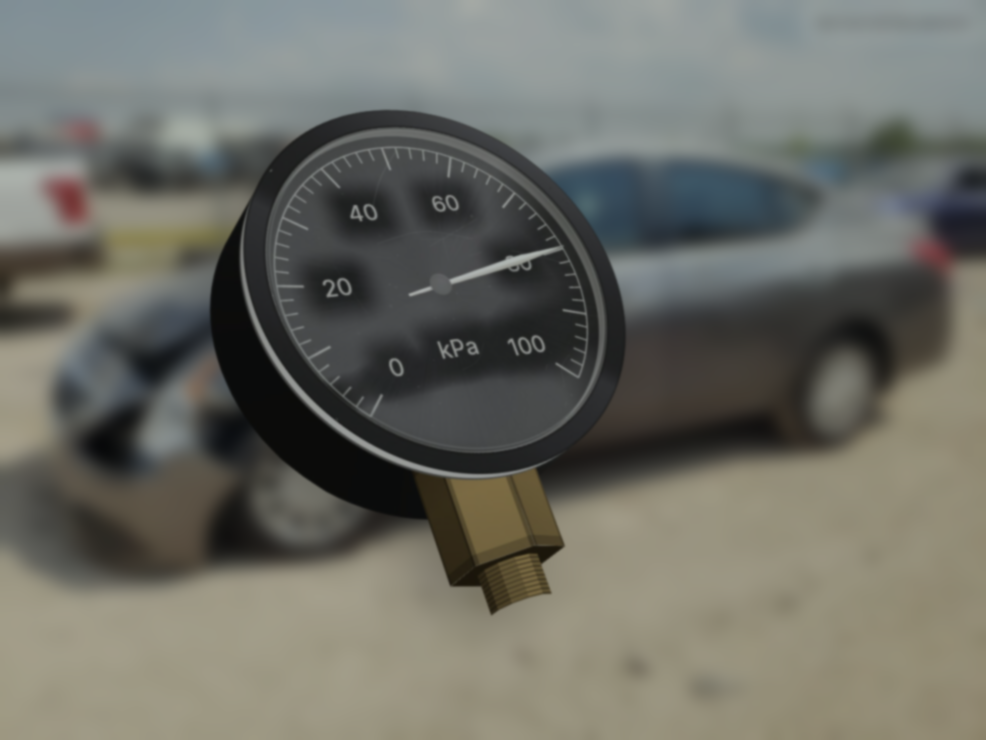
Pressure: 80 kPa
